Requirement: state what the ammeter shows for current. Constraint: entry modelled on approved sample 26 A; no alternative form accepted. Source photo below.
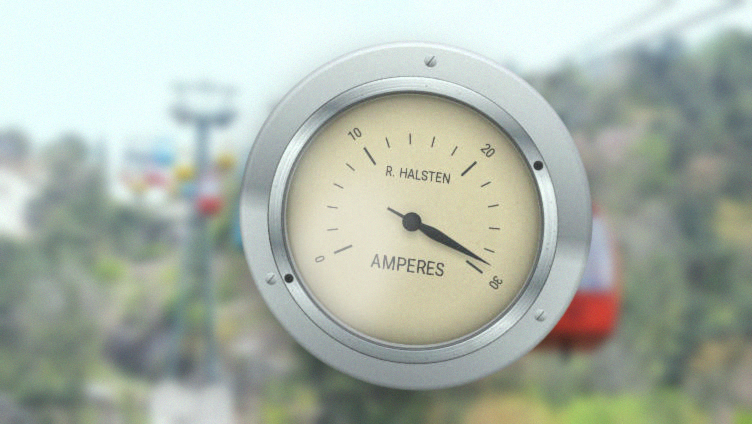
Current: 29 A
